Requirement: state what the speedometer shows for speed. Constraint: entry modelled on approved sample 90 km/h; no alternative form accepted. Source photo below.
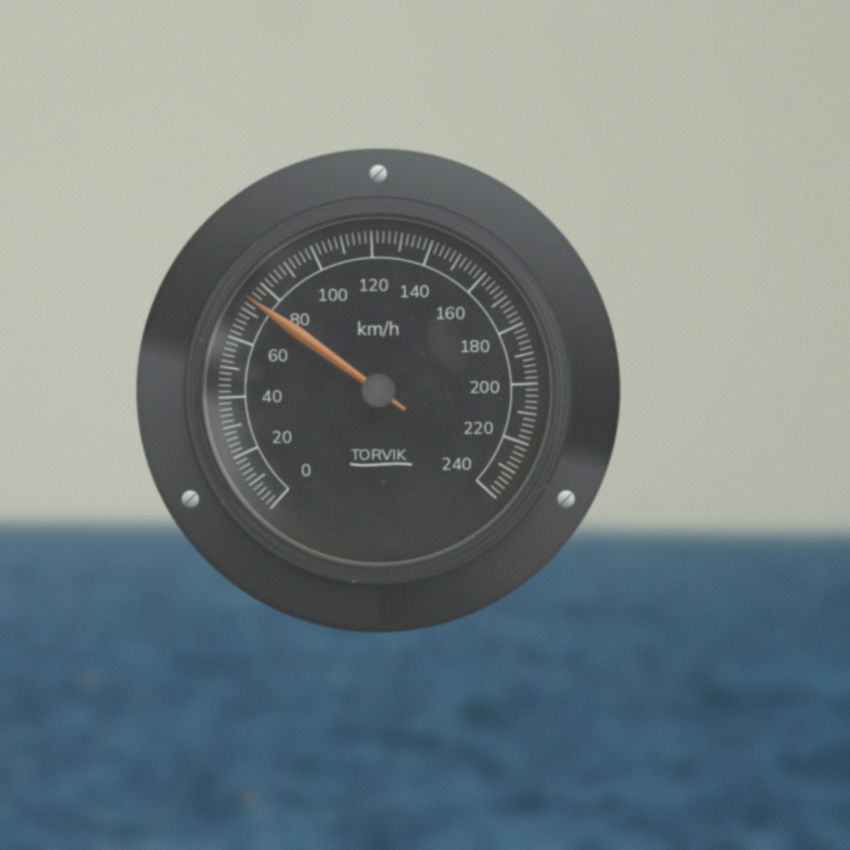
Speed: 74 km/h
